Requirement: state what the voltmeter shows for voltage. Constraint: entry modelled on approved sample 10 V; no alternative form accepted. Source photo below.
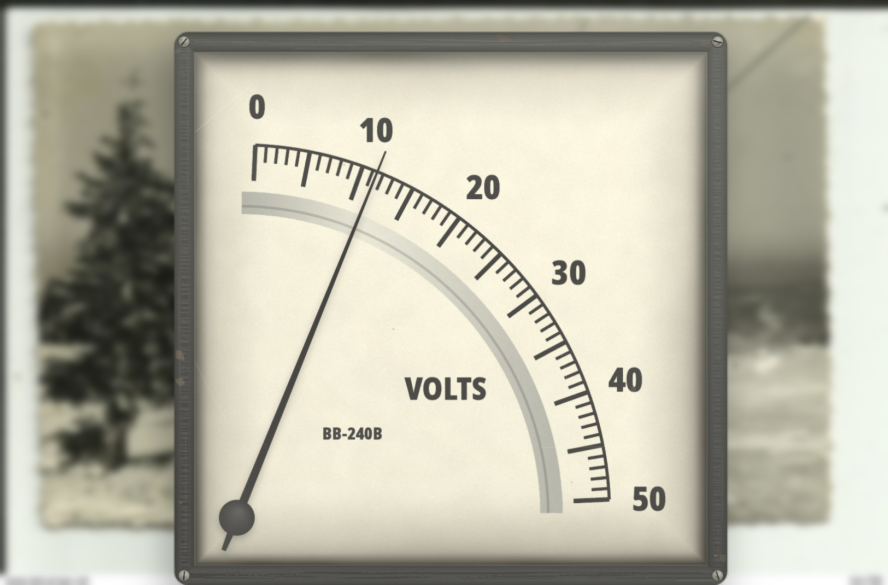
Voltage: 11.5 V
